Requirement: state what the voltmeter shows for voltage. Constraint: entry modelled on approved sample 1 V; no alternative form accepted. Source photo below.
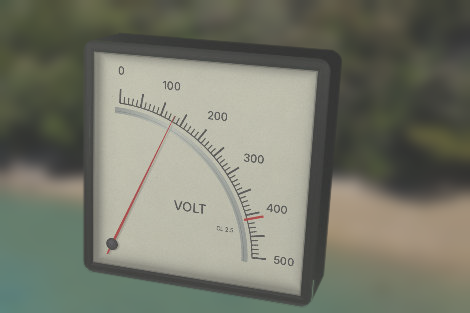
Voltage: 130 V
